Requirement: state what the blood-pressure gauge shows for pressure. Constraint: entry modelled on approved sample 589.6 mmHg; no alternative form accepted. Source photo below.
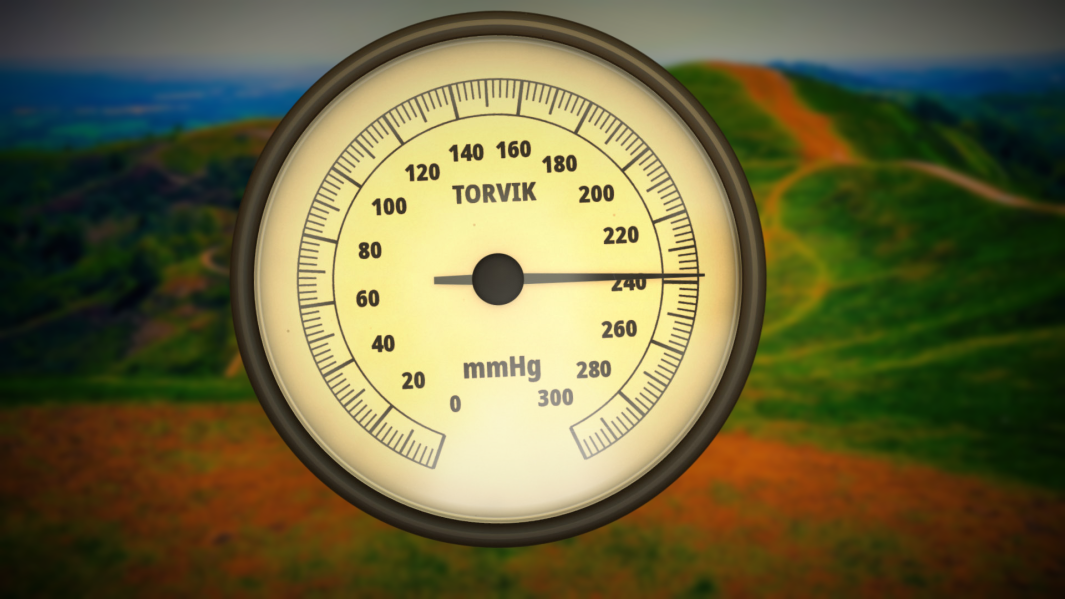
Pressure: 238 mmHg
